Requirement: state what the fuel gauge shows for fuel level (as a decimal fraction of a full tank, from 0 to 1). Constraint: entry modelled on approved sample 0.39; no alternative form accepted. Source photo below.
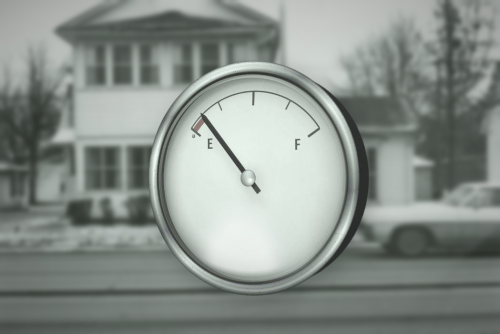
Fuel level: 0.125
